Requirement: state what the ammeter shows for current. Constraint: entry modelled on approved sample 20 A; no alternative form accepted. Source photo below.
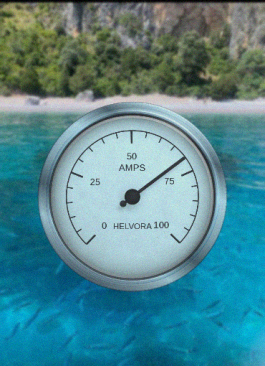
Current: 70 A
